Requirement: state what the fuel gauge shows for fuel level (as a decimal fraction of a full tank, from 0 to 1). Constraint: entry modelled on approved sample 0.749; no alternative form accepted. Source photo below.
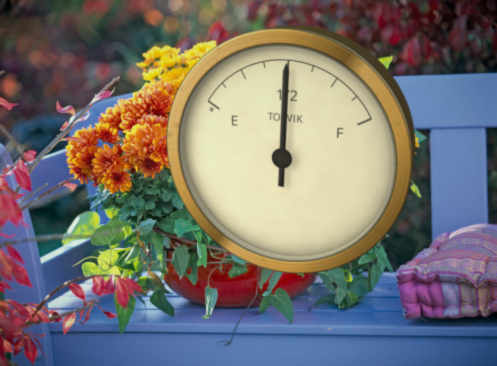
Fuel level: 0.5
